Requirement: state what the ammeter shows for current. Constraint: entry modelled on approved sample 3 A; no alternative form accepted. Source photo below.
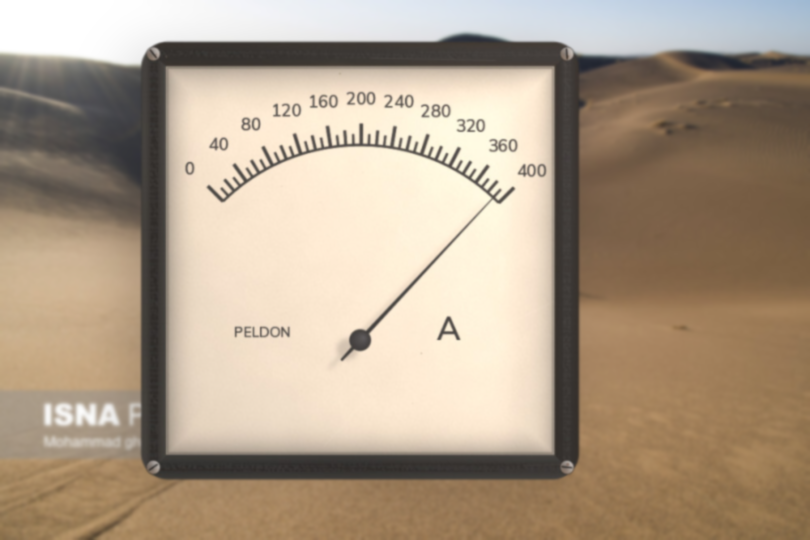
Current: 390 A
